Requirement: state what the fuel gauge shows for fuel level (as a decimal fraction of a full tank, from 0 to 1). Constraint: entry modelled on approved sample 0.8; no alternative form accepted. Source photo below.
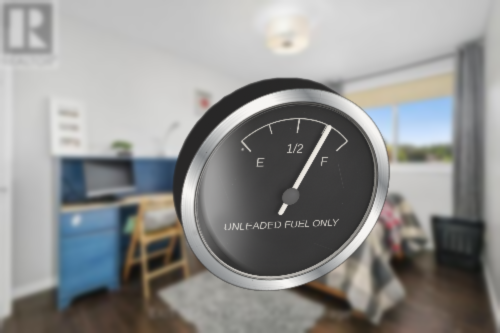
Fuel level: 0.75
